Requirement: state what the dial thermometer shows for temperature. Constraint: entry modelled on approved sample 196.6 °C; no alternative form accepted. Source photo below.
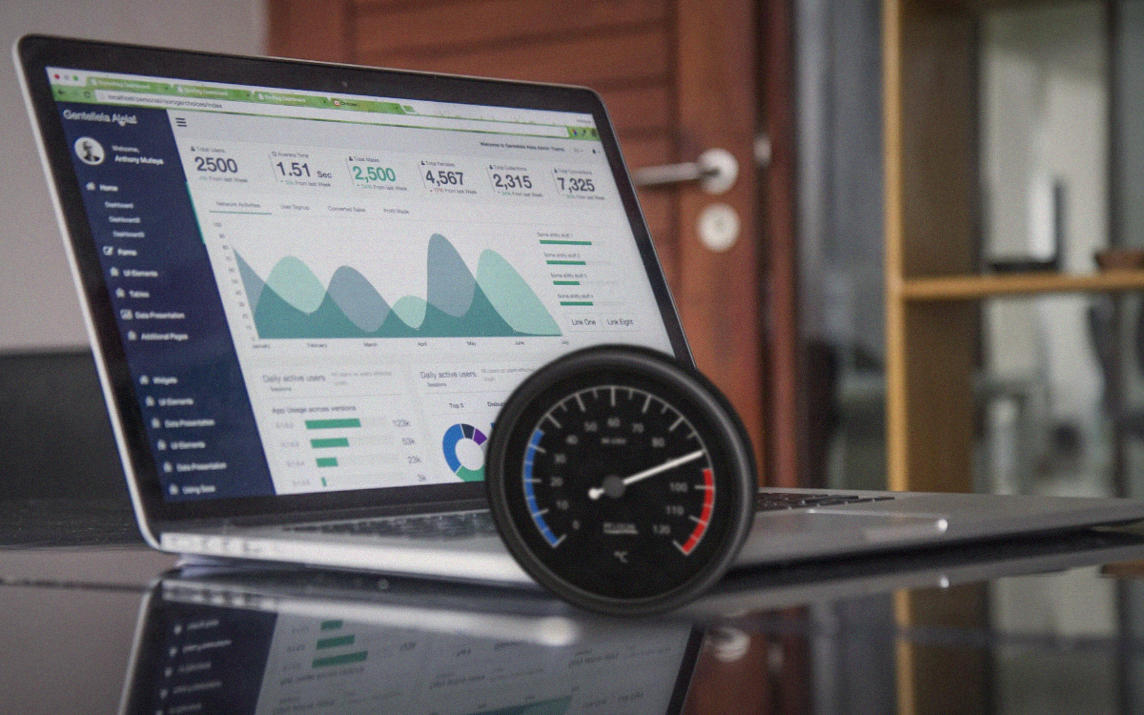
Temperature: 90 °C
